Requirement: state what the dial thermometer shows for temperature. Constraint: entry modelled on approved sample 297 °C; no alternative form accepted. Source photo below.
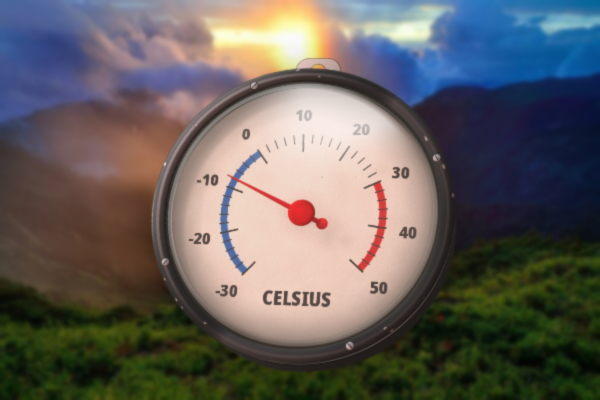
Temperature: -8 °C
